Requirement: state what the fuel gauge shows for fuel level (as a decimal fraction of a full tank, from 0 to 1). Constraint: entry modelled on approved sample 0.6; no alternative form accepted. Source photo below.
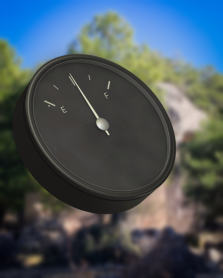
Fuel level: 0.5
